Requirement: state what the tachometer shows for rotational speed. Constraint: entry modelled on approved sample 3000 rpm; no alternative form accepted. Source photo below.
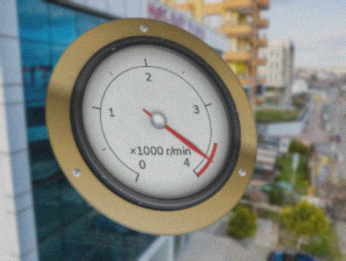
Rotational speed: 3750 rpm
